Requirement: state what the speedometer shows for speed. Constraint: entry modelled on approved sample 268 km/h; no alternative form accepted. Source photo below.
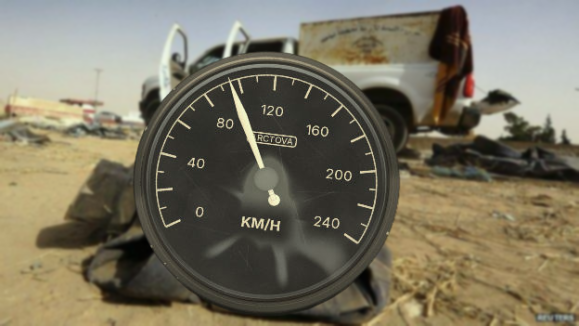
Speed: 95 km/h
